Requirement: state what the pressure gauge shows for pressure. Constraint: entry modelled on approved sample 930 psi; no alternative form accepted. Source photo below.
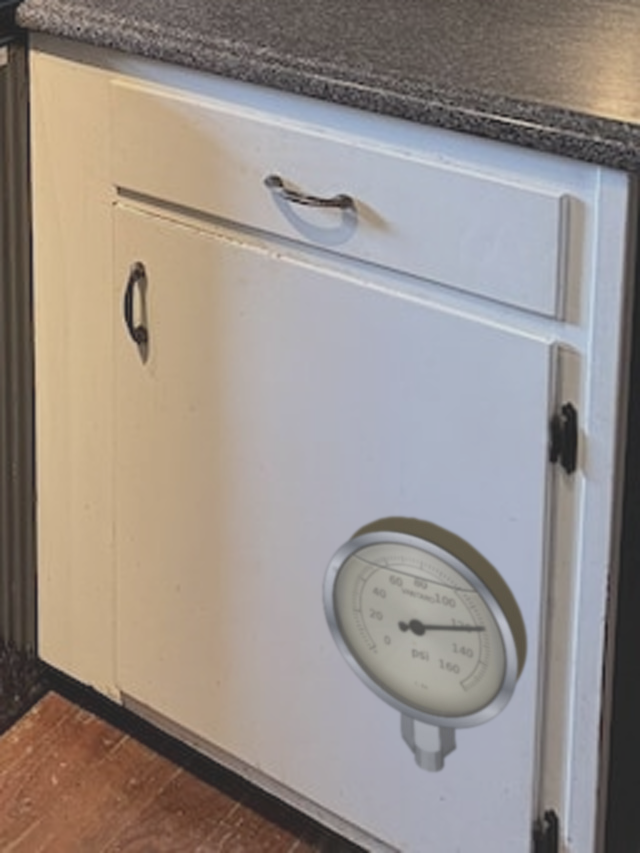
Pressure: 120 psi
